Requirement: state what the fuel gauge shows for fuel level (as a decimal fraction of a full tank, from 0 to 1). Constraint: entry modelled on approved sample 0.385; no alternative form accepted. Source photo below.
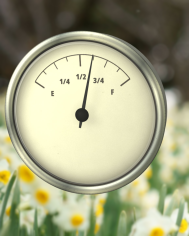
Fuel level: 0.625
